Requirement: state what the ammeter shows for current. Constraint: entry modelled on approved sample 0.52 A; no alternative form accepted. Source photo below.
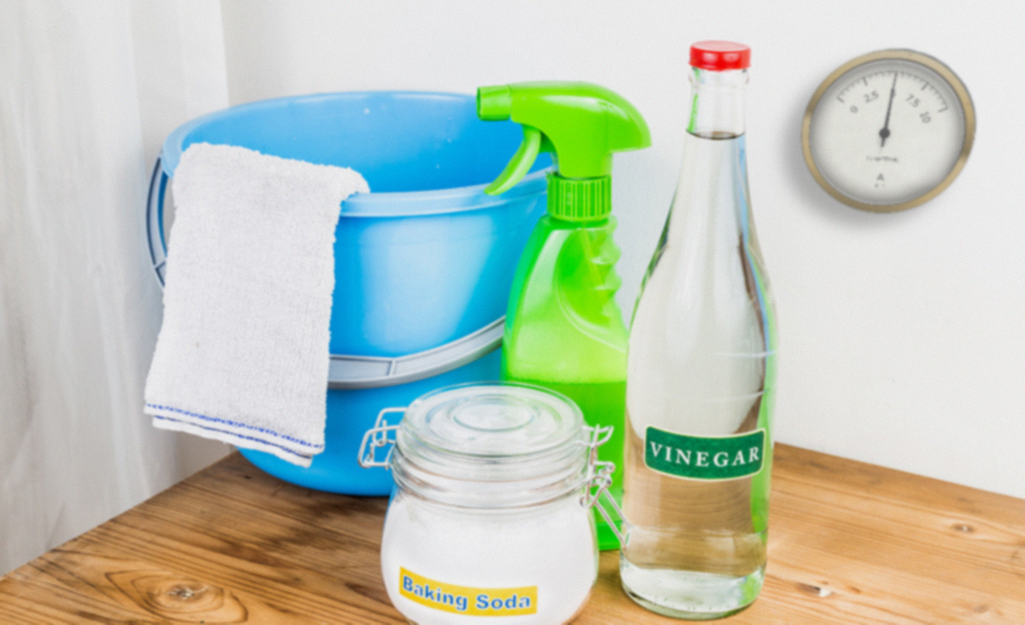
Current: 5 A
